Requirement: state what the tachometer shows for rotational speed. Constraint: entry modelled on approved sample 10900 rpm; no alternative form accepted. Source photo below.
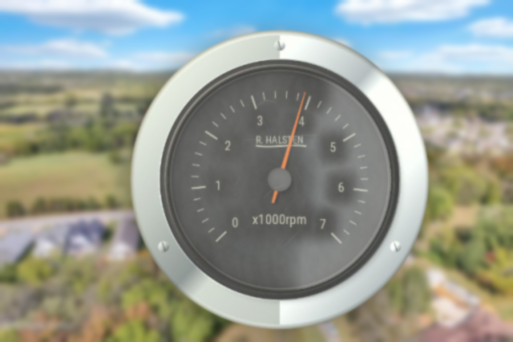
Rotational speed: 3900 rpm
